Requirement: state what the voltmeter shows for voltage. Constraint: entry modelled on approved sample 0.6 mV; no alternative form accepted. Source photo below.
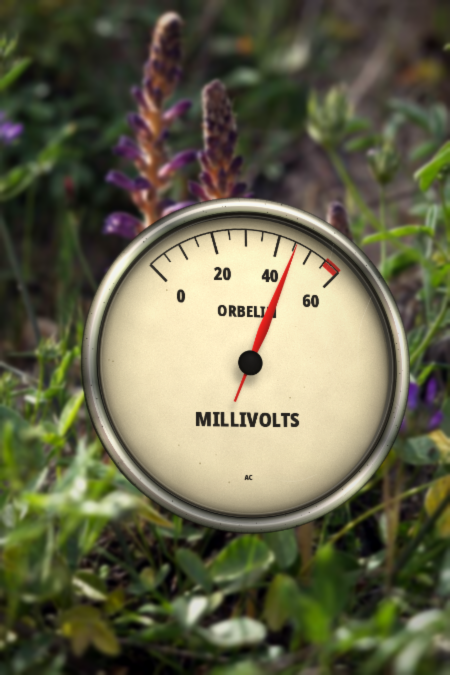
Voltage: 45 mV
